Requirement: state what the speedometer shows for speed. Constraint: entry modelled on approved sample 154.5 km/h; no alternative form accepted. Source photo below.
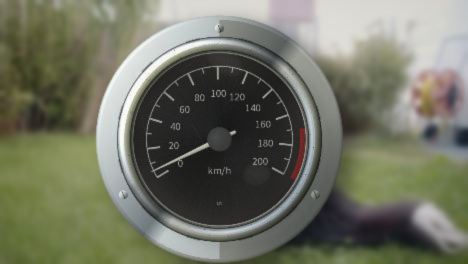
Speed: 5 km/h
